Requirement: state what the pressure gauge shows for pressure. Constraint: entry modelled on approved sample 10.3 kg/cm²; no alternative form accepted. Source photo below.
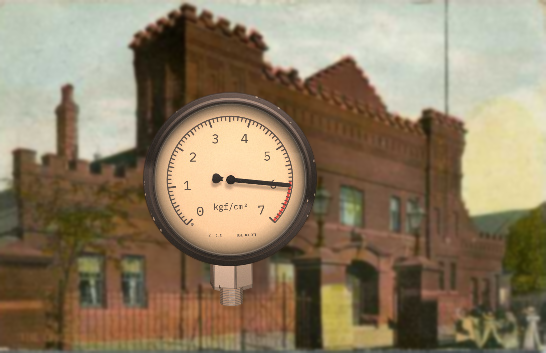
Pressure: 6 kg/cm²
